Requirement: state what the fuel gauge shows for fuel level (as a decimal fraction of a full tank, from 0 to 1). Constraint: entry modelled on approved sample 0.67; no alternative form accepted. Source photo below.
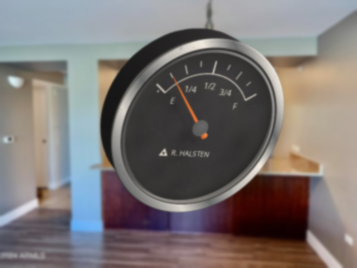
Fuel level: 0.125
